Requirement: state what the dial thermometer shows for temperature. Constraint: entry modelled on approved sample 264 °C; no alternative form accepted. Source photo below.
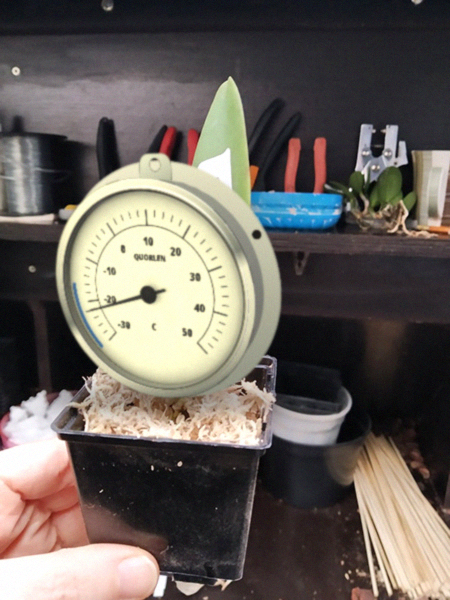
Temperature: -22 °C
